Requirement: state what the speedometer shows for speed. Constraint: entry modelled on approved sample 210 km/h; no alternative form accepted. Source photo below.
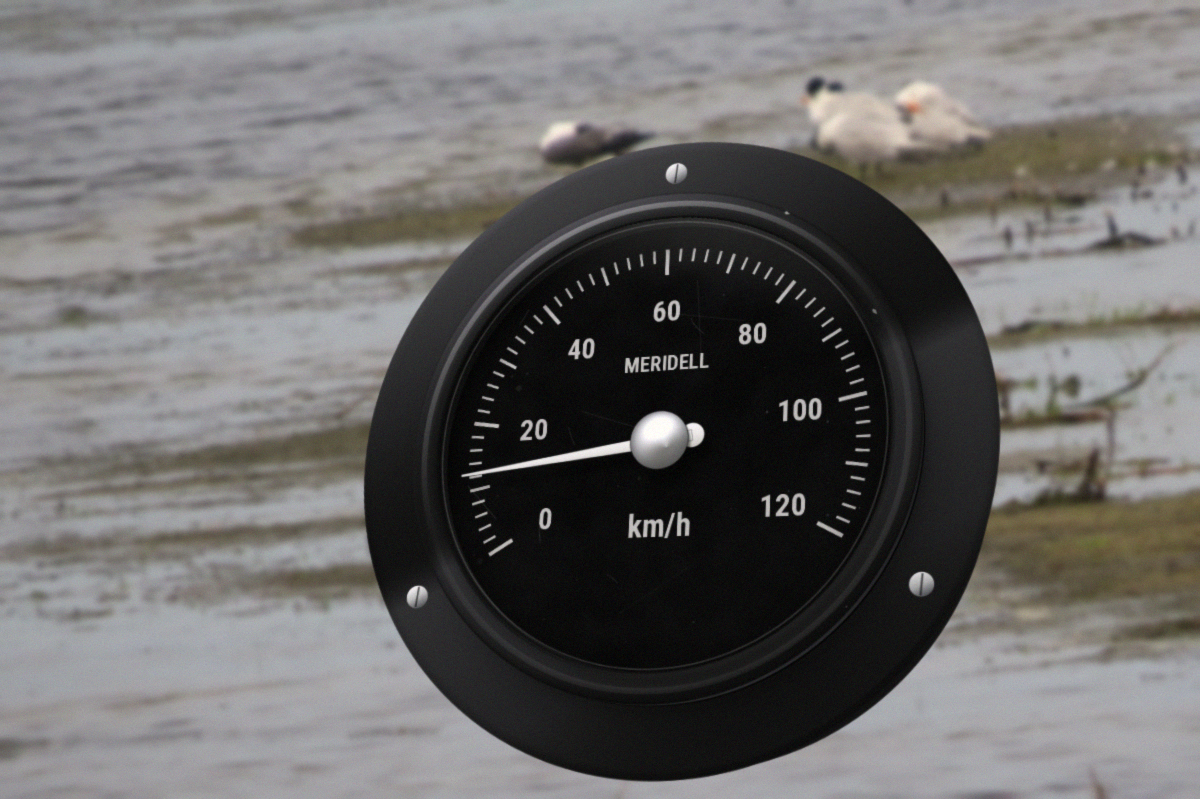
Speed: 12 km/h
